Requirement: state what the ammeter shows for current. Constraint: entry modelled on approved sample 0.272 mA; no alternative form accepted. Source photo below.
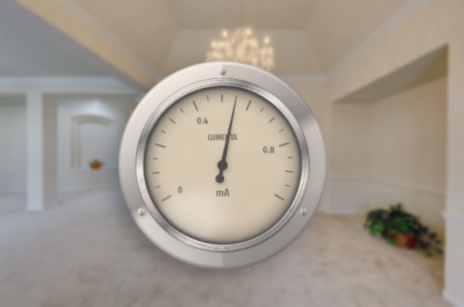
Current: 0.55 mA
